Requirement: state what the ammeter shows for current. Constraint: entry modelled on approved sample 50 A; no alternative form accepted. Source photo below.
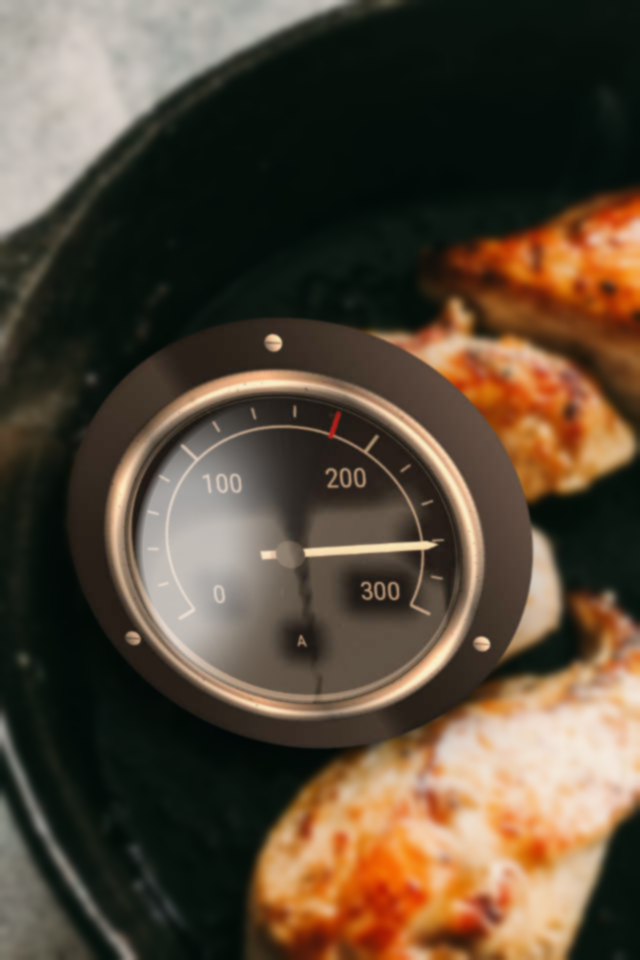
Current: 260 A
